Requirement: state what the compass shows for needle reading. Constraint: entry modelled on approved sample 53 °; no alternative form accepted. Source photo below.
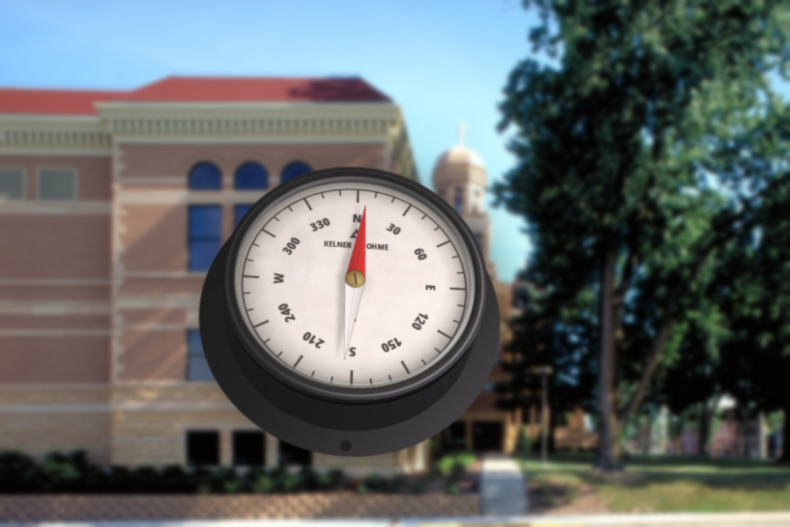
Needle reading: 5 °
